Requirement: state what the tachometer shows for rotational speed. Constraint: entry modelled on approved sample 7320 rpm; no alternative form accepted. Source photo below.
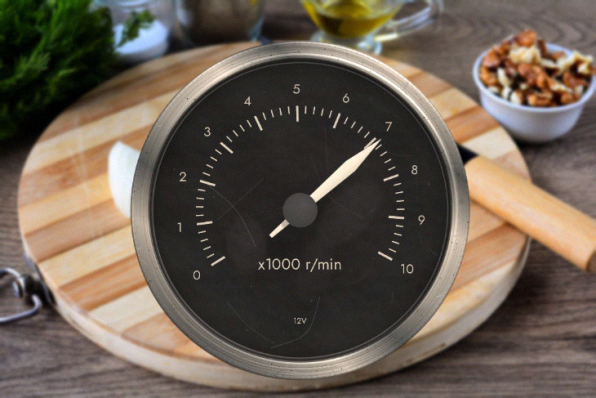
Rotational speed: 7100 rpm
